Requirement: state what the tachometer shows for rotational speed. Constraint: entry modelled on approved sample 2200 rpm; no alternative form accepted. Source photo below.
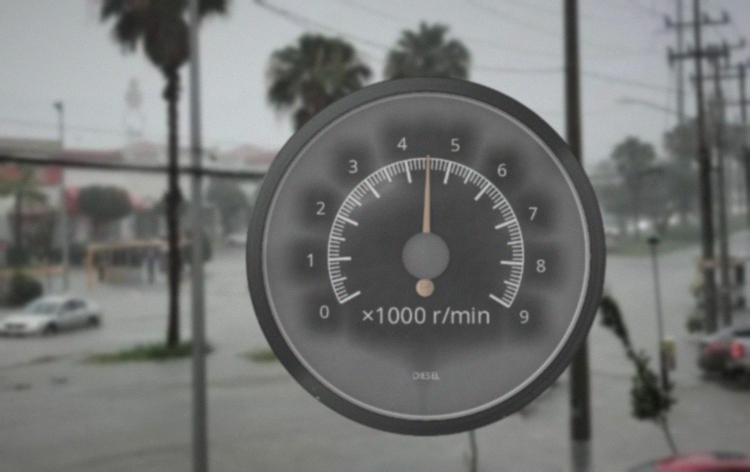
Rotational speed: 4500 rpm
